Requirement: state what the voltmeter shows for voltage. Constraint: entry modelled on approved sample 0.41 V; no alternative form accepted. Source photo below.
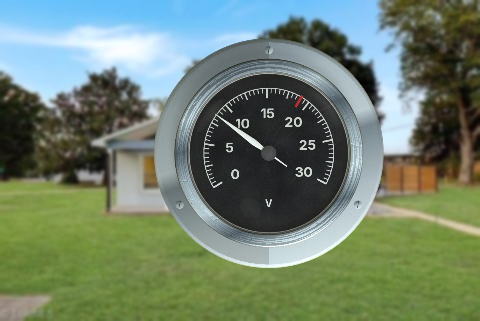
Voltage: 8.5 V
